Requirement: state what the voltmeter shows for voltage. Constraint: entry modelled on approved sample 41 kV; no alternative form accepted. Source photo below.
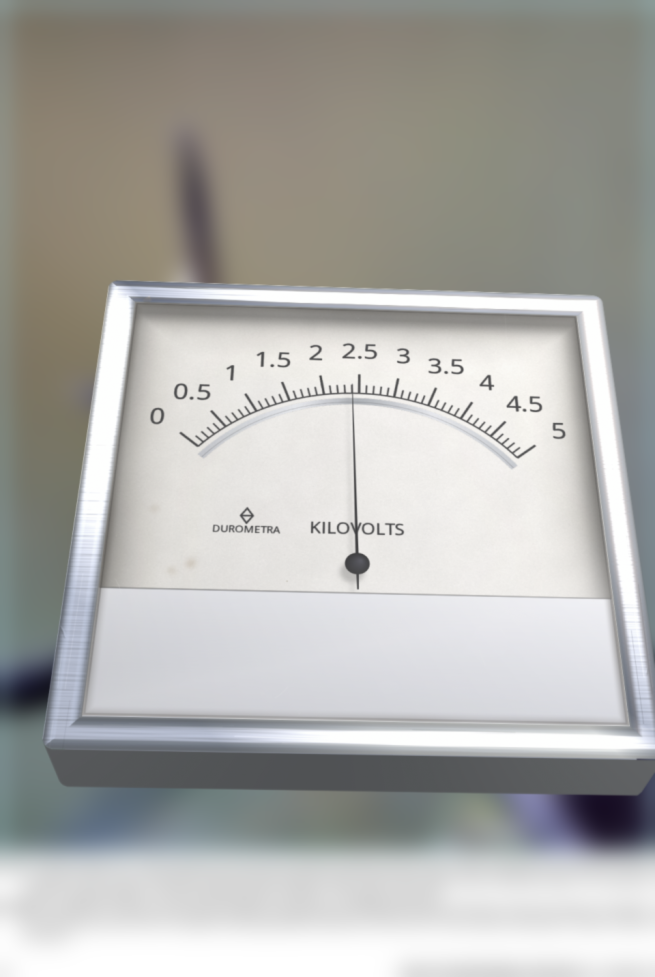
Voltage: 2.4 kV
